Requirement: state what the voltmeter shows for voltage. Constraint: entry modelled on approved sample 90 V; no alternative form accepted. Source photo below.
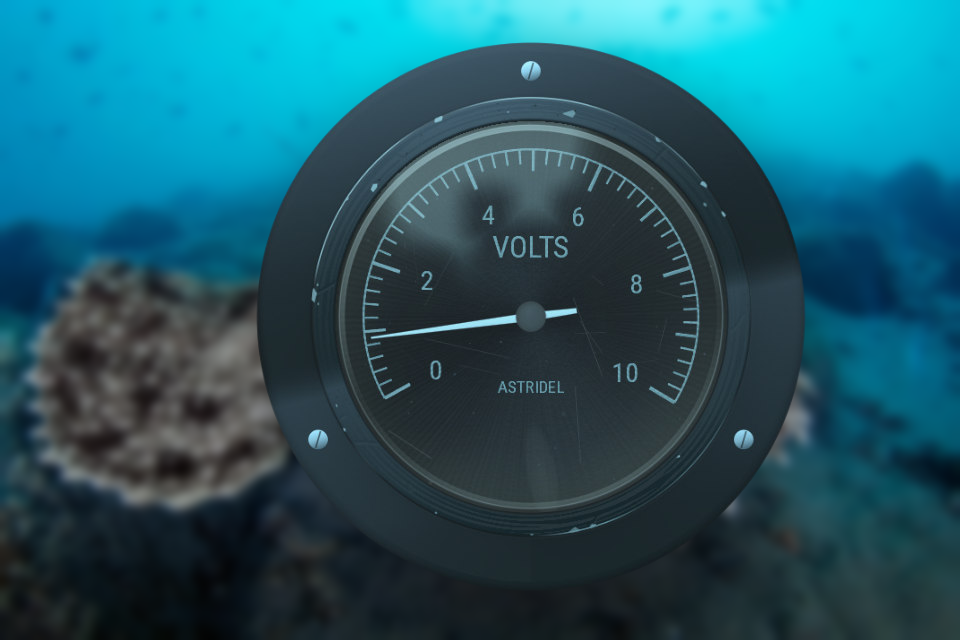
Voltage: 0.9 V
